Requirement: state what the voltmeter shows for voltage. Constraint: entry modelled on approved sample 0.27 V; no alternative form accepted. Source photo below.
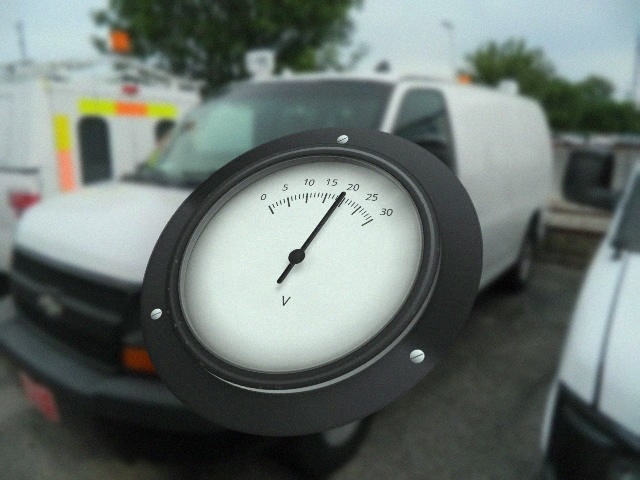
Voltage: 20 V
